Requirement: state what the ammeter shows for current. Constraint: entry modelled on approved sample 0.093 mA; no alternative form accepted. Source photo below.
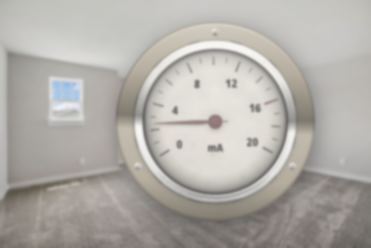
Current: 2.5 mA
